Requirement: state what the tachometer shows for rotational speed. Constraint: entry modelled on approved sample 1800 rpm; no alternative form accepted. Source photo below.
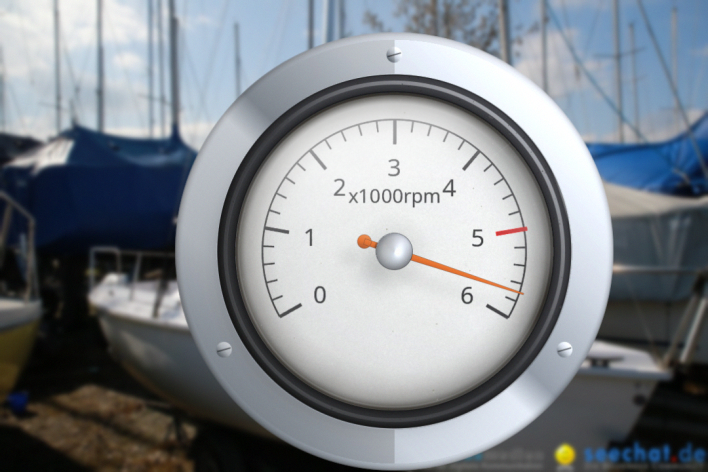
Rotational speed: 5700 rpm
